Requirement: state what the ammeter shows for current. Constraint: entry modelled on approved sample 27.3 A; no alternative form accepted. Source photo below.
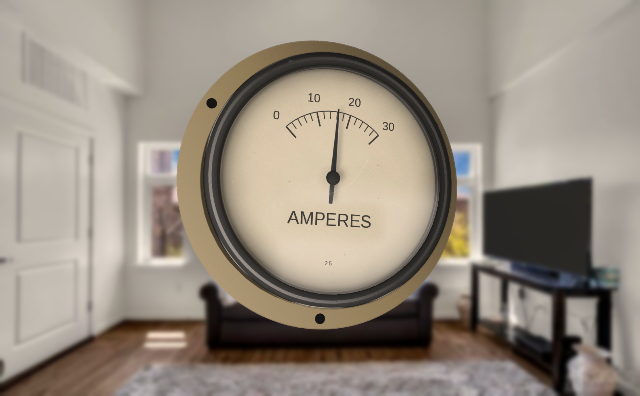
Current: 16 A
